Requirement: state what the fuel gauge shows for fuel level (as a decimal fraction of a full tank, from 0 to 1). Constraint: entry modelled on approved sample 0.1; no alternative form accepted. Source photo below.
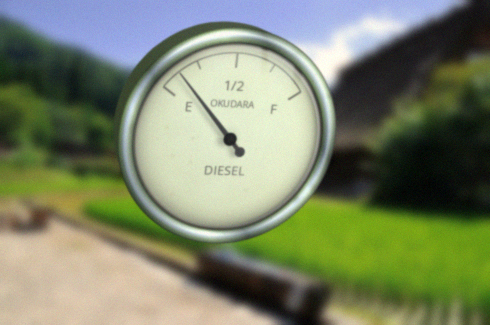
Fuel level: 0.125
